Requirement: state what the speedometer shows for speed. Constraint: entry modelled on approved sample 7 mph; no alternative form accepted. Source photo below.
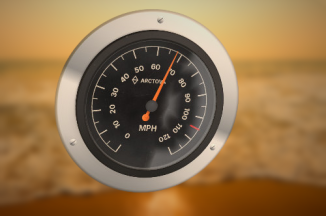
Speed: 67.5 mph
